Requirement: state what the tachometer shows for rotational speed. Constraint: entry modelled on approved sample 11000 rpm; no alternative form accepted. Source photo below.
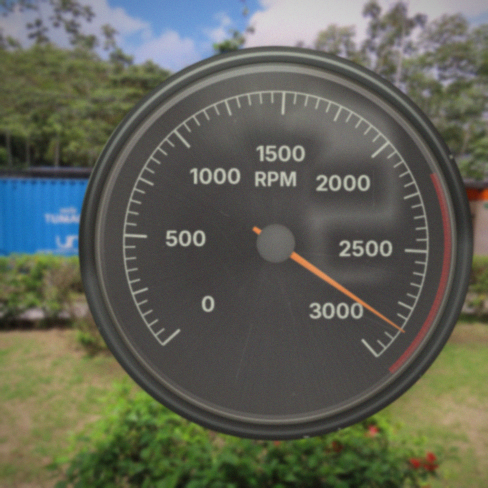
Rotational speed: 2850 rpm
